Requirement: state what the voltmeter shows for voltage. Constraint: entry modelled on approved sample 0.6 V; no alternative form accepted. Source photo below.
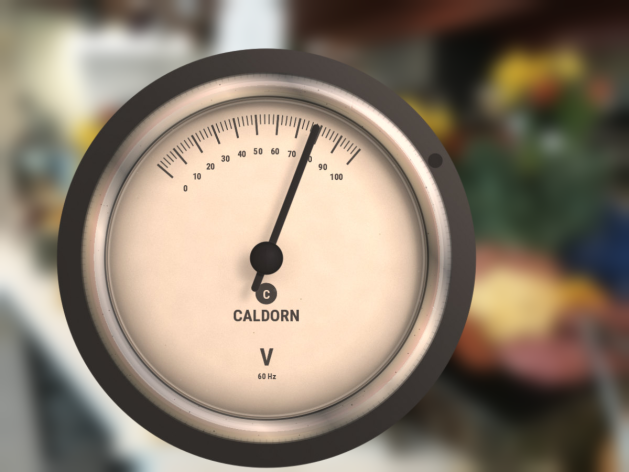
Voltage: 78 V
